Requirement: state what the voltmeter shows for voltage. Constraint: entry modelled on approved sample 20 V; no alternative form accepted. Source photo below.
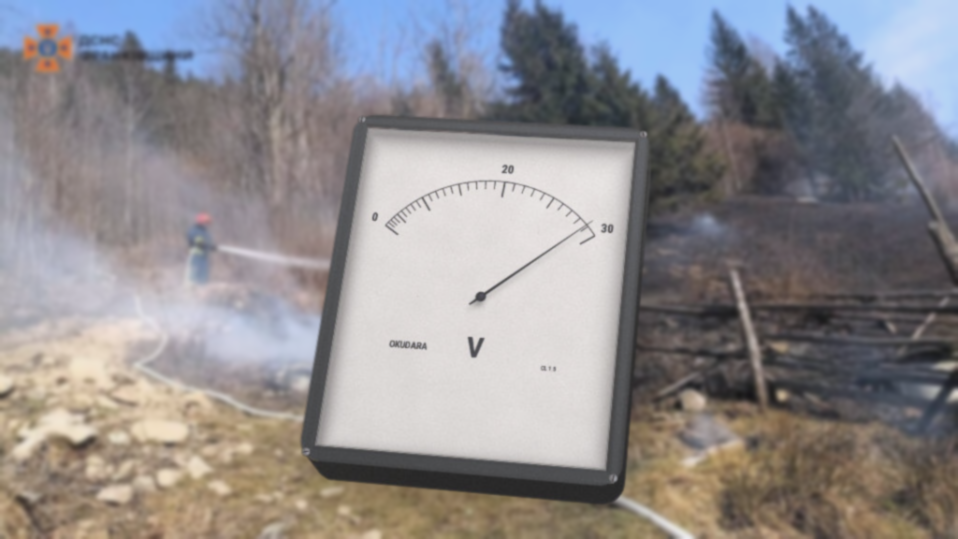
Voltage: 29 V
